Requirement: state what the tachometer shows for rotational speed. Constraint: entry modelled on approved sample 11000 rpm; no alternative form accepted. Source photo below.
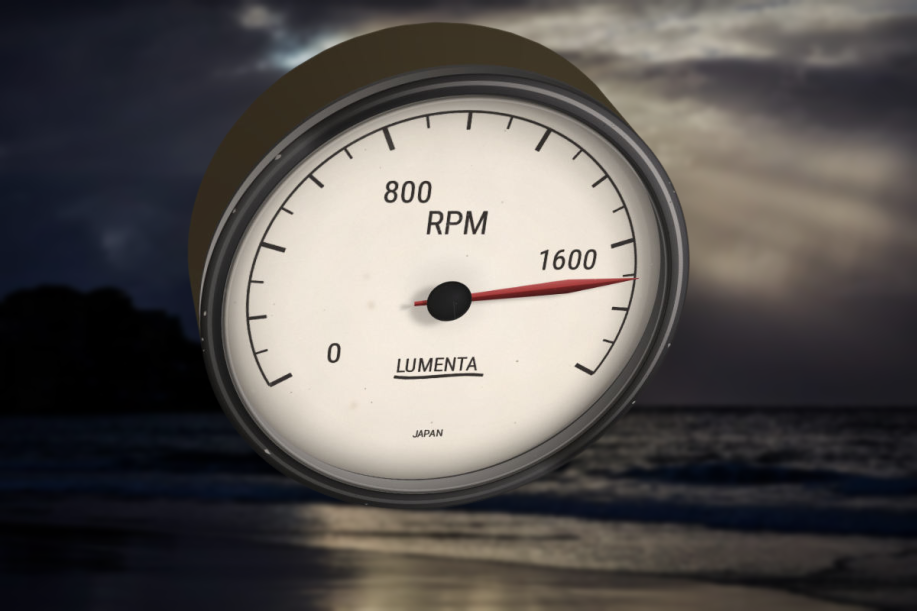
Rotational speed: 1700 rpm
